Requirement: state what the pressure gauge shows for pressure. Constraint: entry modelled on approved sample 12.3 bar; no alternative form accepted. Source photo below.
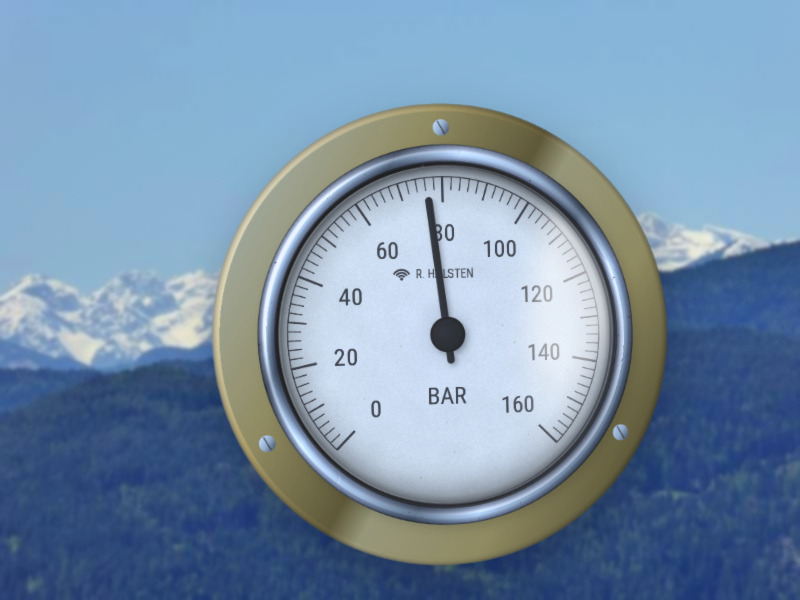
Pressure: 76 bar
